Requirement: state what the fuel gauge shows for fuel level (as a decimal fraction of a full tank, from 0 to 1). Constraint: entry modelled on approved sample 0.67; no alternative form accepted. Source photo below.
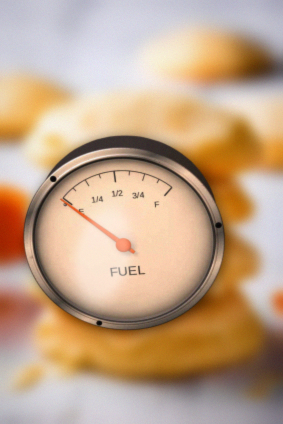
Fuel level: 0
